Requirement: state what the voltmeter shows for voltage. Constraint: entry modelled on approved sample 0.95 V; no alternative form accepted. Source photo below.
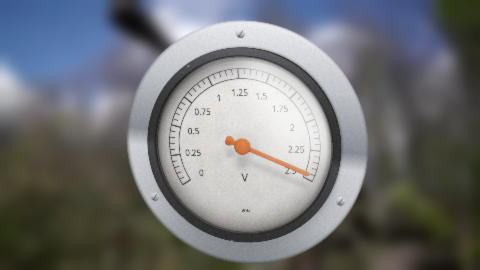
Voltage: 2.45 V
